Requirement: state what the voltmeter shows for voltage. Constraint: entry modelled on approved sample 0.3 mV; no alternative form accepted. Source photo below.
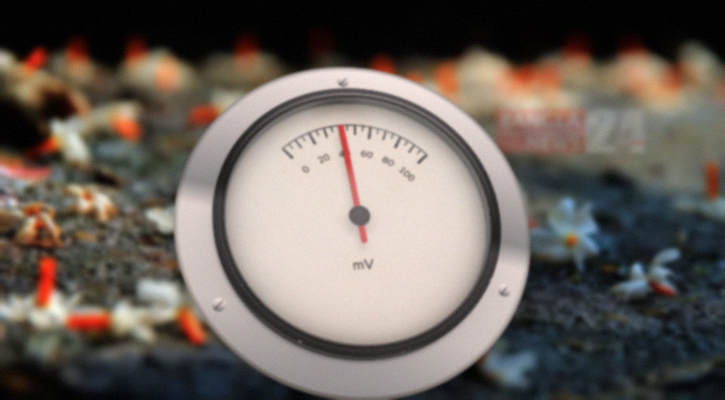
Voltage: 40 mV
